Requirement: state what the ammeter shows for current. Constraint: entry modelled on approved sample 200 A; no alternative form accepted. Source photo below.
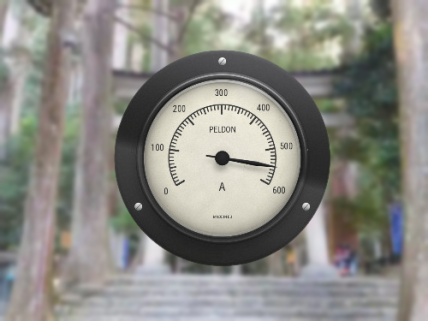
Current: 550 A
